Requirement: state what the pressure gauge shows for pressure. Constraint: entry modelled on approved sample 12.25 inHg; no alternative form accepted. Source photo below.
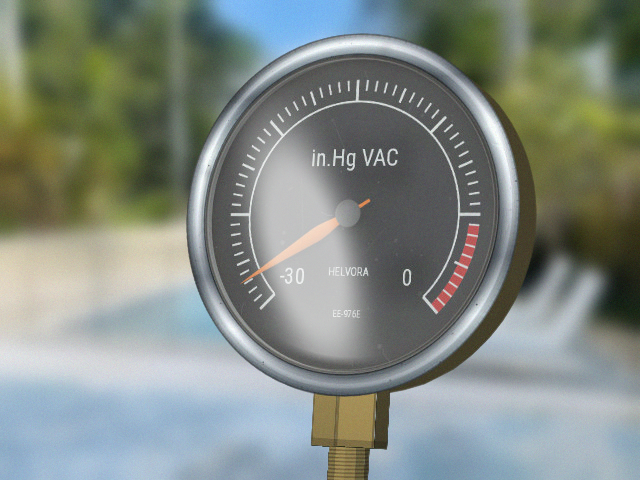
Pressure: -28.5 inHg
